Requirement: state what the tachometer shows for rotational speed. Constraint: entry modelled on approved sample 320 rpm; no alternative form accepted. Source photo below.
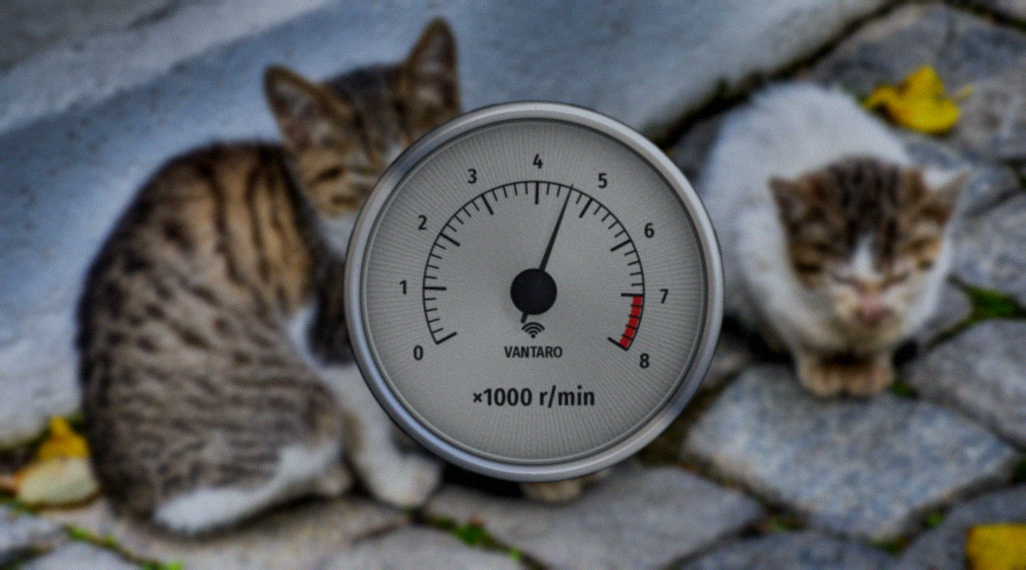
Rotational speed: 4600 rpm
